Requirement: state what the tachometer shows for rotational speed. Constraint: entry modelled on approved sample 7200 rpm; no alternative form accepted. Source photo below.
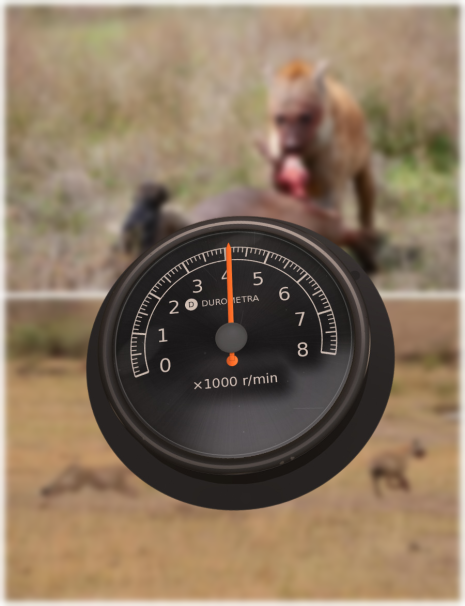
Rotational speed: 4100 rpm
